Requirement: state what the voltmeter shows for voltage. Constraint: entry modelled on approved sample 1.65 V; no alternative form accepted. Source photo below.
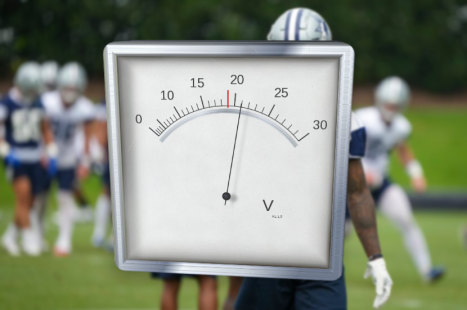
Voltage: 21 V
